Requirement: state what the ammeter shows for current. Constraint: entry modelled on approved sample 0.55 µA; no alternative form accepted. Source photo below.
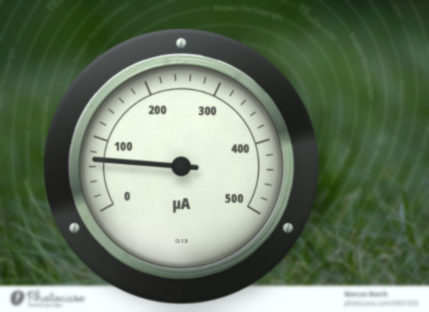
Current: 70 µA
